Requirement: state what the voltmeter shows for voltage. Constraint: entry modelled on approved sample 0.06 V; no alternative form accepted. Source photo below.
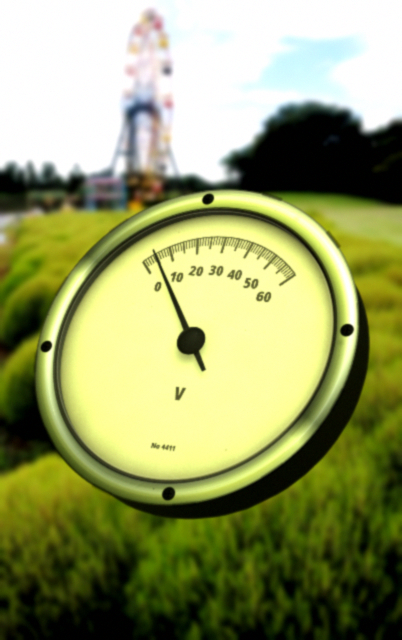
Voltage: 5 V
